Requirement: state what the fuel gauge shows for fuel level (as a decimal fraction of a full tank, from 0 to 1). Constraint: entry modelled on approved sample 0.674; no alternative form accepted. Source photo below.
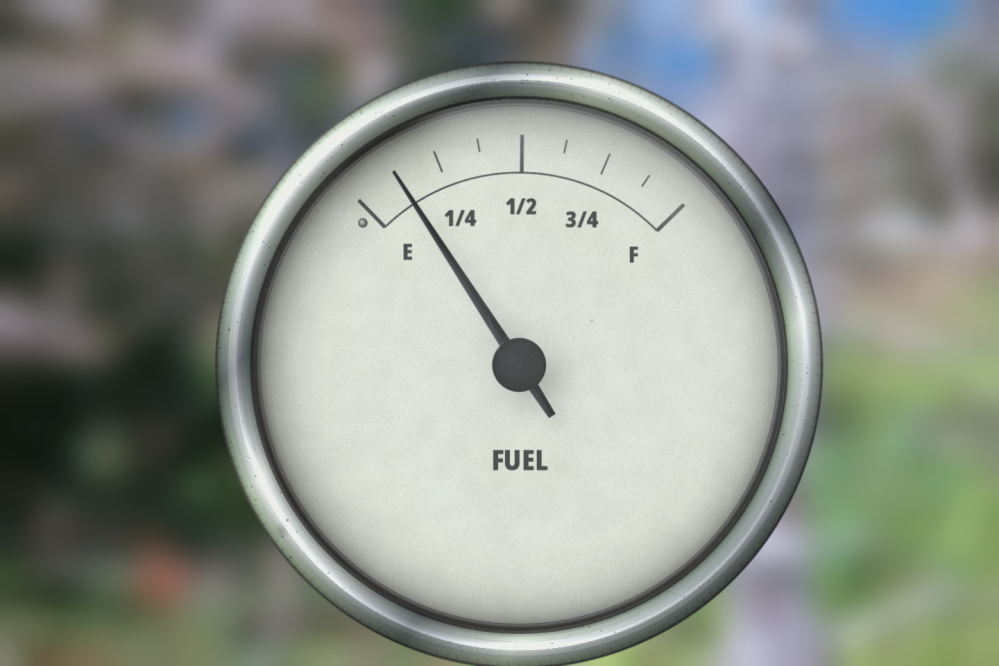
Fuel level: 0.125
